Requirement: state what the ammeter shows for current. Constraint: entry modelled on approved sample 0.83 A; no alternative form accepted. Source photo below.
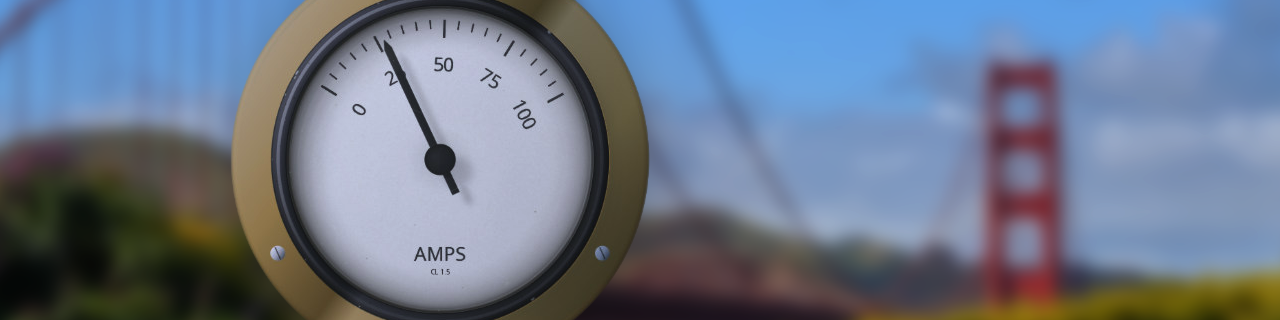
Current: 27.5 A
